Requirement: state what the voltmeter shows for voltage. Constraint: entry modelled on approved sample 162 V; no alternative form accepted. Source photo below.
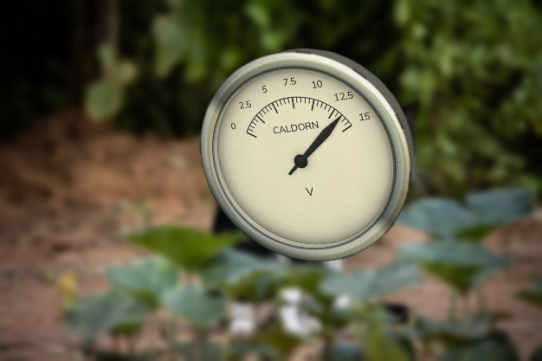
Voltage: 13.5 V
